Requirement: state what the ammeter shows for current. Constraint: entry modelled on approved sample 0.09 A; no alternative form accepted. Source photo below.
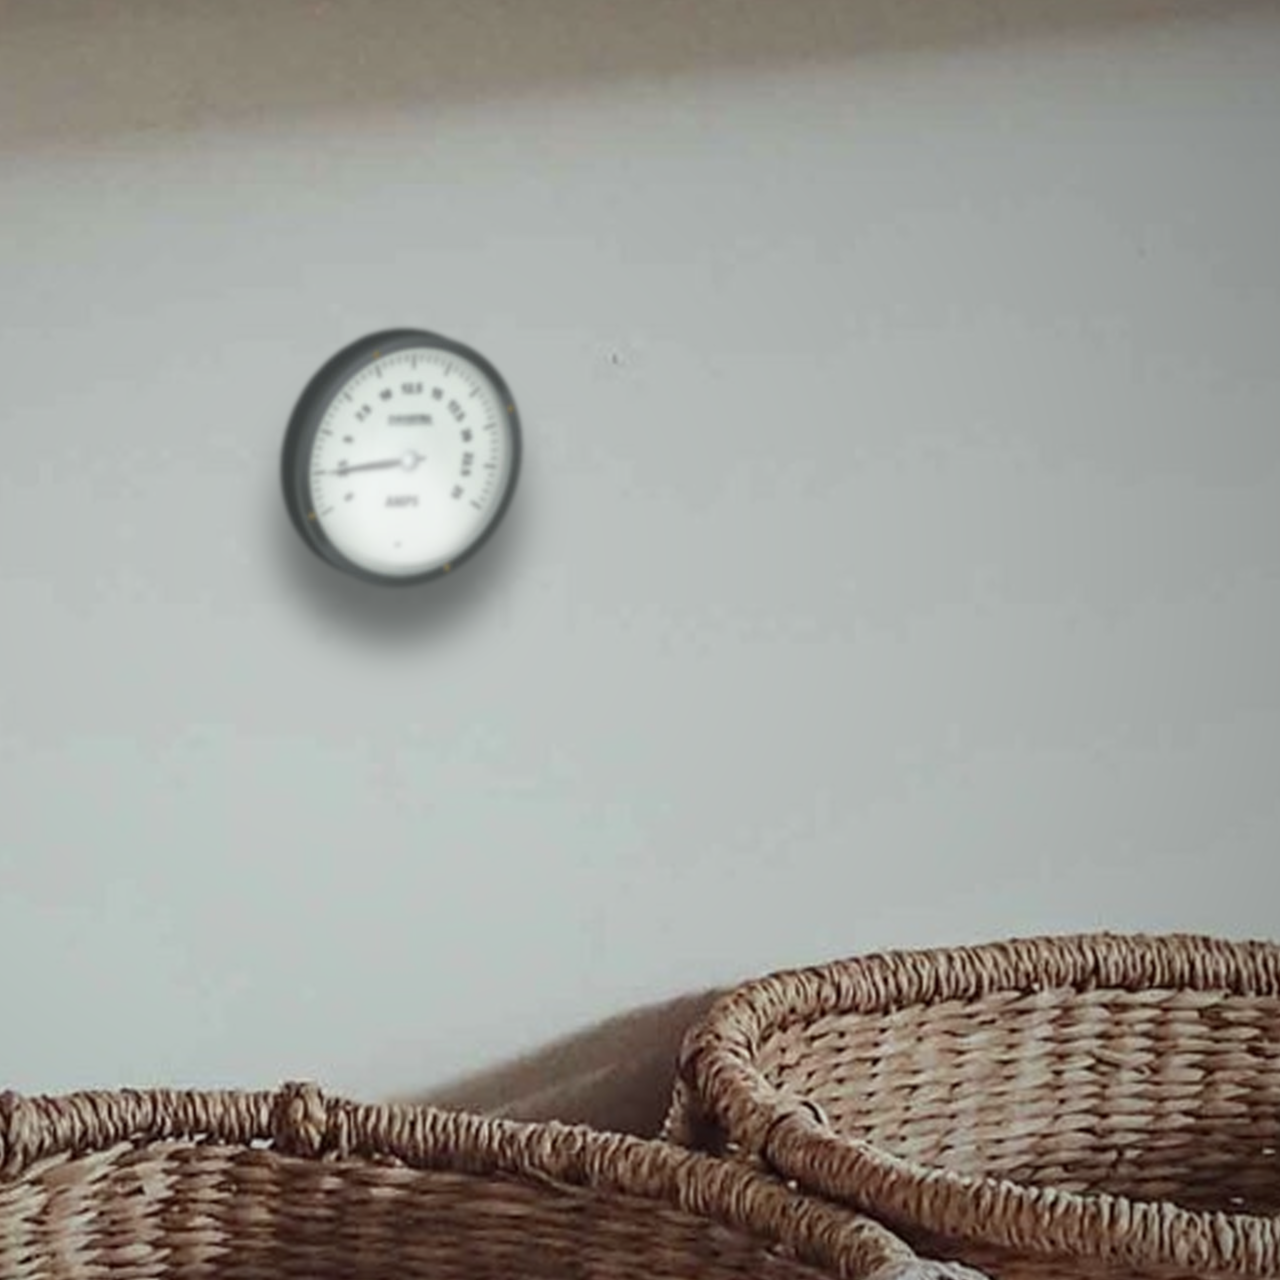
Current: 2.5 A
